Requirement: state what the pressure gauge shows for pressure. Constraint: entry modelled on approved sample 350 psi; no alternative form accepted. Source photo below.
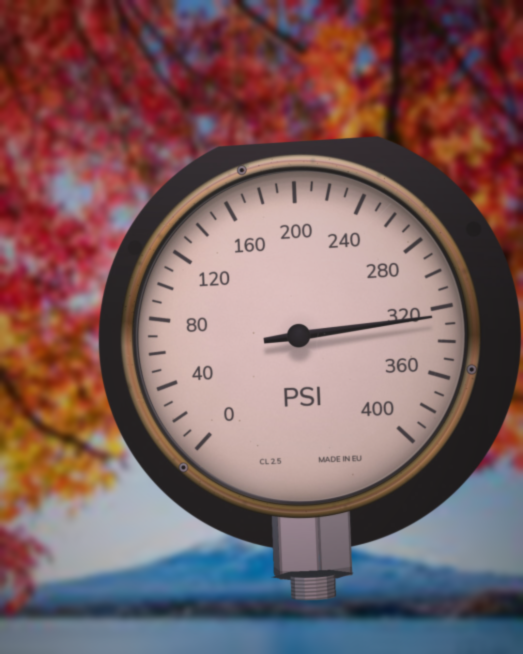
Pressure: 325 psi
